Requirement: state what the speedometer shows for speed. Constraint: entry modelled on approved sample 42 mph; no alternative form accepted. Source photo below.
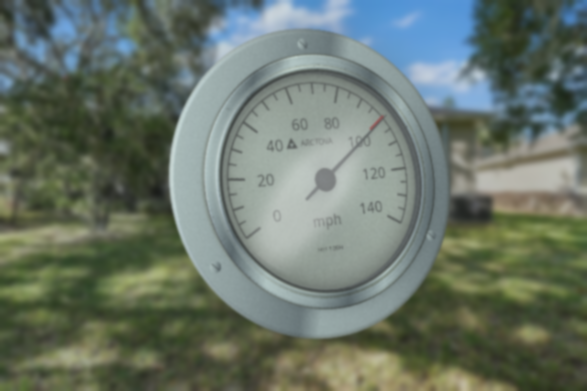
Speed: 100 mph
